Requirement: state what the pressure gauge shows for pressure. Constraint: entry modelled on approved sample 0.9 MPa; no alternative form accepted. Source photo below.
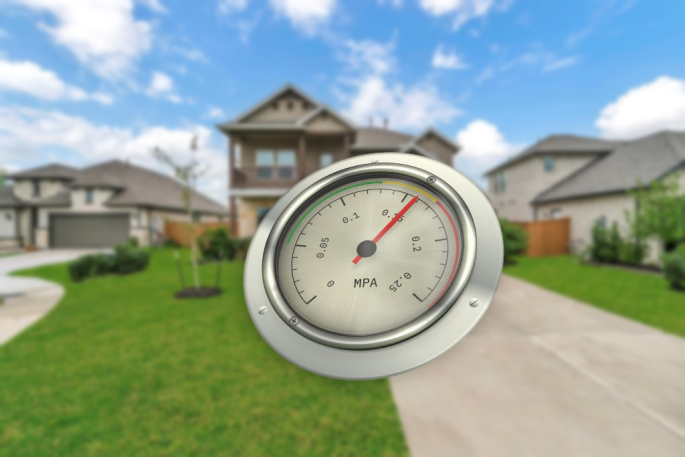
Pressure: 0.16 MPa
